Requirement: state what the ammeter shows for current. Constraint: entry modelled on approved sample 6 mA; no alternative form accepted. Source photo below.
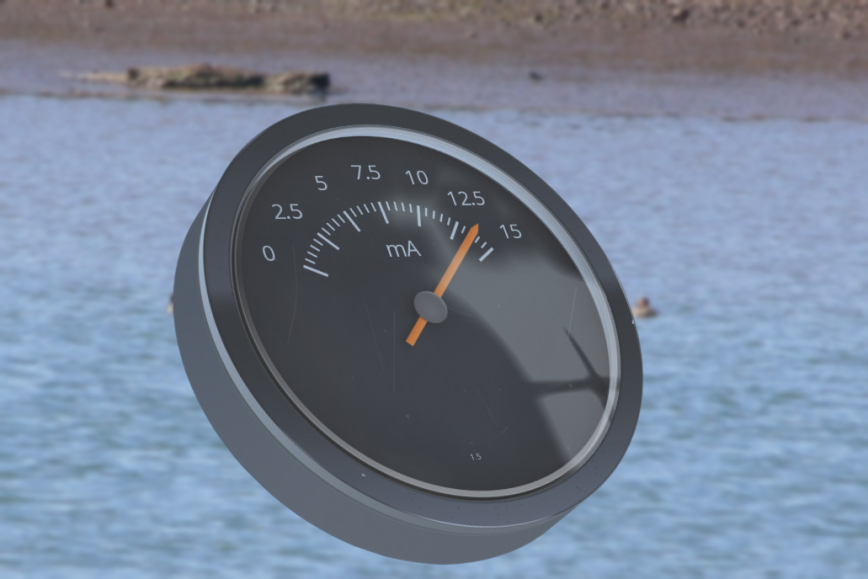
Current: 13.5 mA
